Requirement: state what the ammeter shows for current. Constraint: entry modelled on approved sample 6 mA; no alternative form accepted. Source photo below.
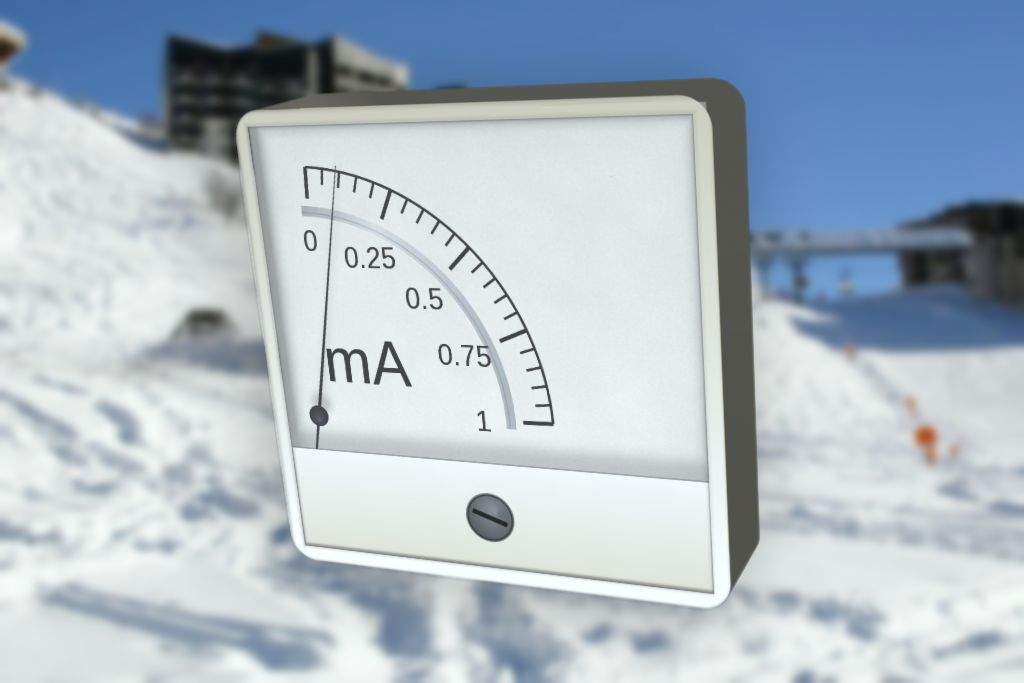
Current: 0.1 mA
